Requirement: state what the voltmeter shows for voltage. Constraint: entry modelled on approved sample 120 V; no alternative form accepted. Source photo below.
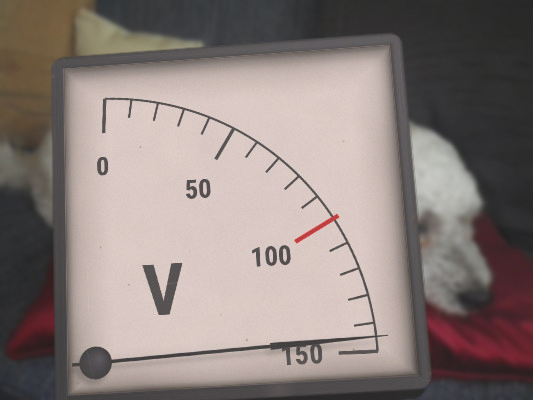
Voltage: 145 V
